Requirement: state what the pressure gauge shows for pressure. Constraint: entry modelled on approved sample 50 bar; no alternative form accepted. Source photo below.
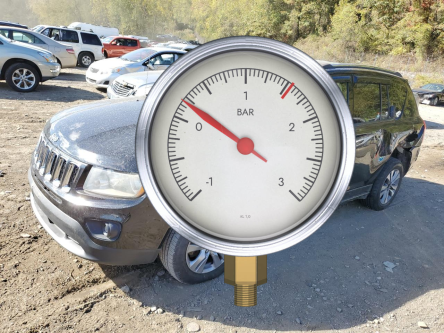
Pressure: 0.2 bar
